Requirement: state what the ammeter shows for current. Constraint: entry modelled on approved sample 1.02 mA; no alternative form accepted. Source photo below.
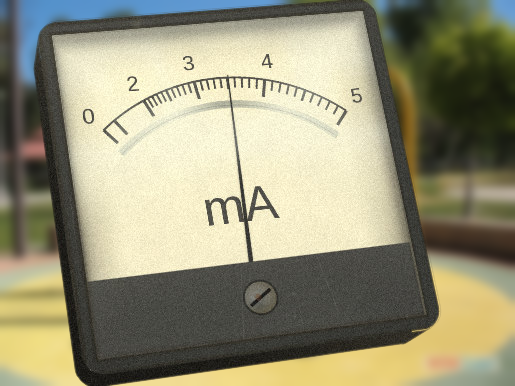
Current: 3.5 mA
